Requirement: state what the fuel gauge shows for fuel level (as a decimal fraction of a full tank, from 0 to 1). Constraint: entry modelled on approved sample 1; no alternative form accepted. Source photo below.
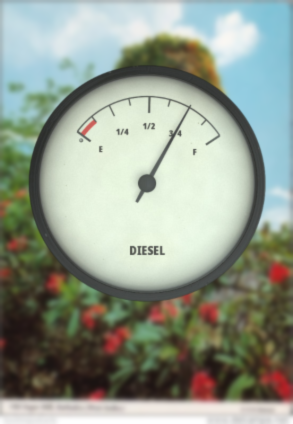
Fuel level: 0.75
